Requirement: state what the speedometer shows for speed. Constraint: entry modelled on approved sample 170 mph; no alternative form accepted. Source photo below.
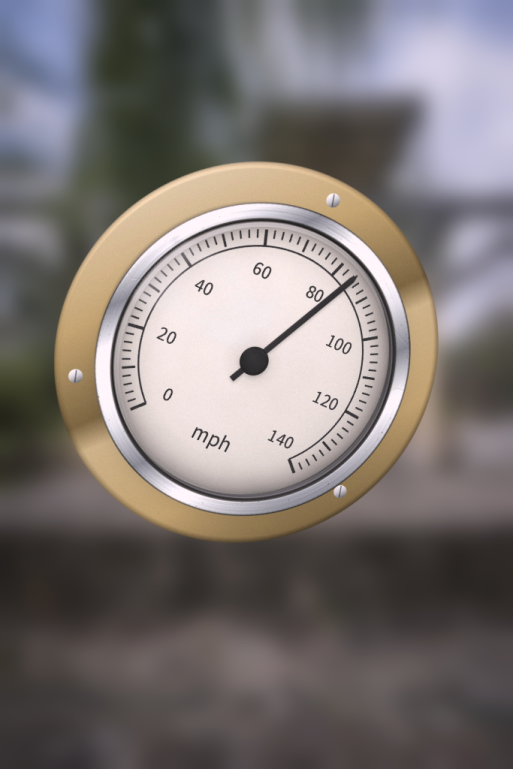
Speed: 84 mph
